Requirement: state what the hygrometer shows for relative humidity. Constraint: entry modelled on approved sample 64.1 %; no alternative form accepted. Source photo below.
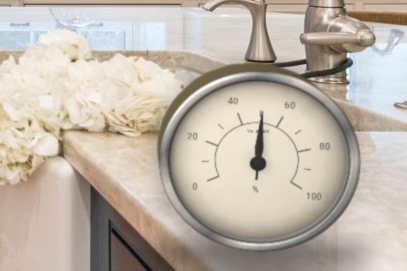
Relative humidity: 50 %
